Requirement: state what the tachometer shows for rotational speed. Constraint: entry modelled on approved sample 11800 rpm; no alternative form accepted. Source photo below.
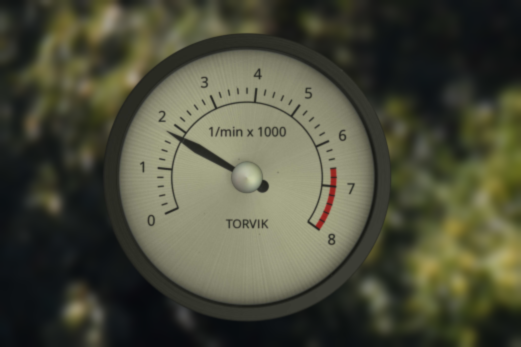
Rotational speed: 1800 rpm
